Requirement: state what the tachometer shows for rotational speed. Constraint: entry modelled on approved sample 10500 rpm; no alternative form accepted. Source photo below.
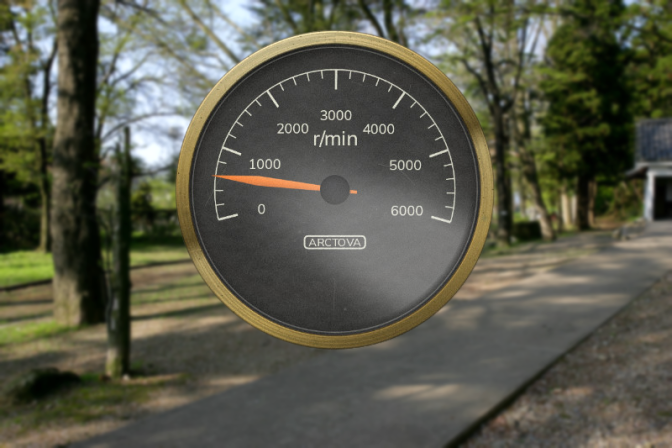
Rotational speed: 600 rpm
